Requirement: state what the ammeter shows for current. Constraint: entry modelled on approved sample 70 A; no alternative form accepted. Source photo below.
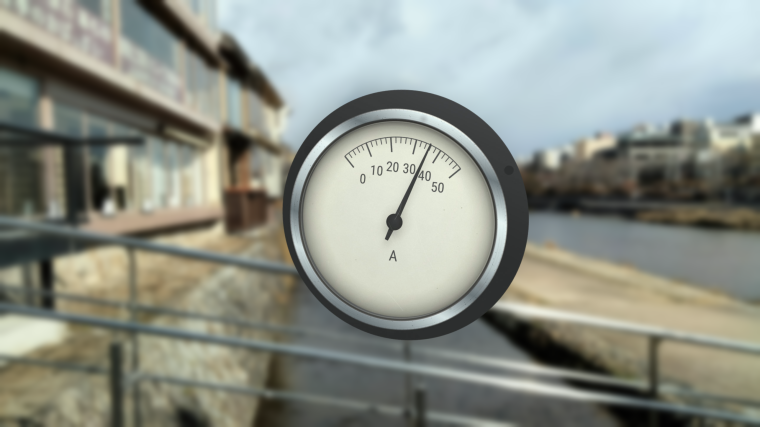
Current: 36 A
